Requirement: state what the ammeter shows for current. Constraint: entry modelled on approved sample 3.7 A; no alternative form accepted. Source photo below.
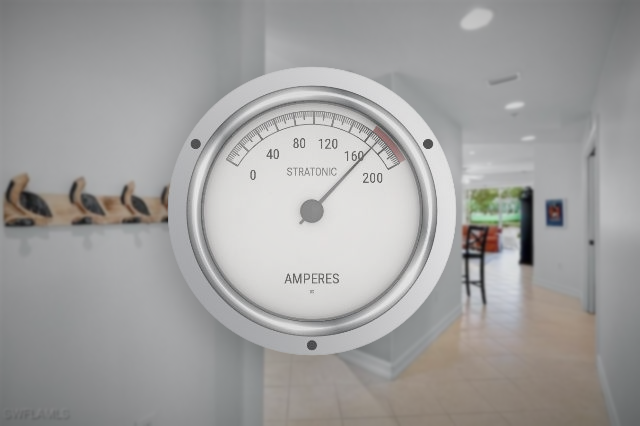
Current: 170 A
